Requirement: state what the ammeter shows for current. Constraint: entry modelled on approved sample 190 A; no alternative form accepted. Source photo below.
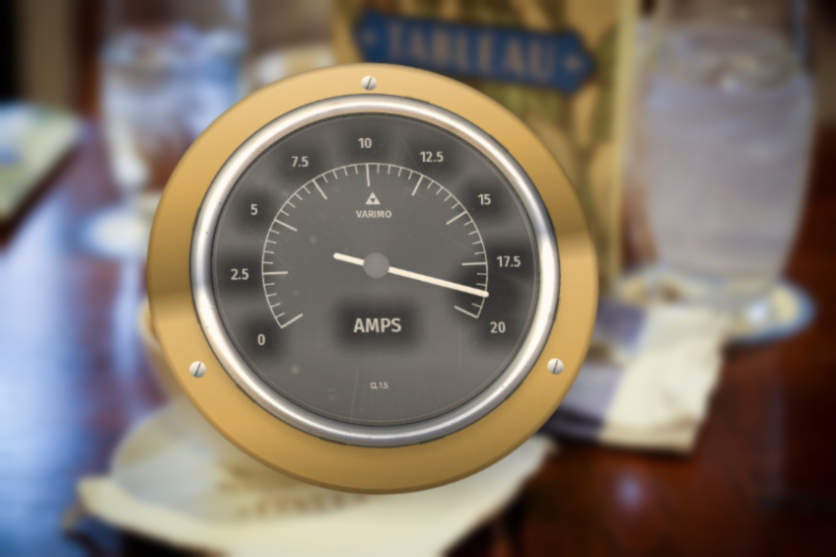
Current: 19 A
